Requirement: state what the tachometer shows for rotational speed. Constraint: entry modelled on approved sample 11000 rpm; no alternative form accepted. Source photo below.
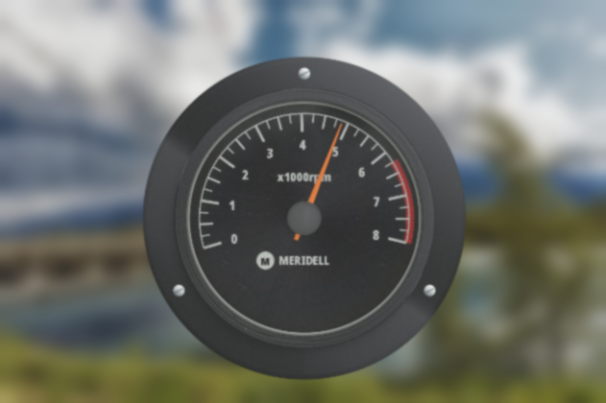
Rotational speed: 4875 rpm
